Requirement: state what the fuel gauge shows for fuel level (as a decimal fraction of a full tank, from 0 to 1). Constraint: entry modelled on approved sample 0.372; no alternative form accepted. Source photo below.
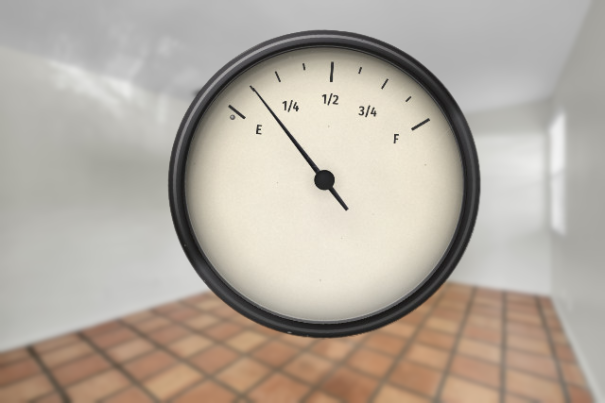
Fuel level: 0.125
